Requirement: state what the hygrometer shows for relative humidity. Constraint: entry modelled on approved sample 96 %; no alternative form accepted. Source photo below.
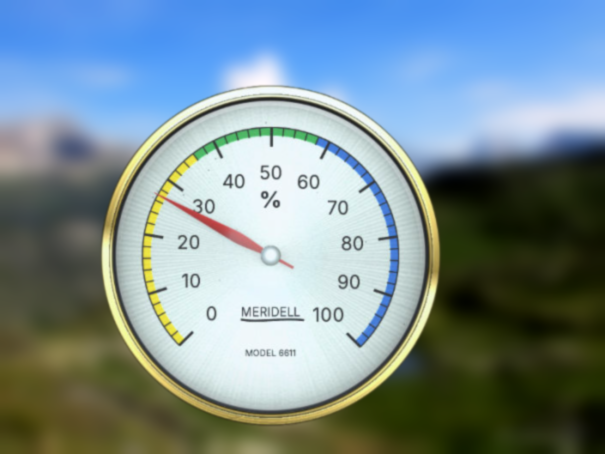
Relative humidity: 27 %
